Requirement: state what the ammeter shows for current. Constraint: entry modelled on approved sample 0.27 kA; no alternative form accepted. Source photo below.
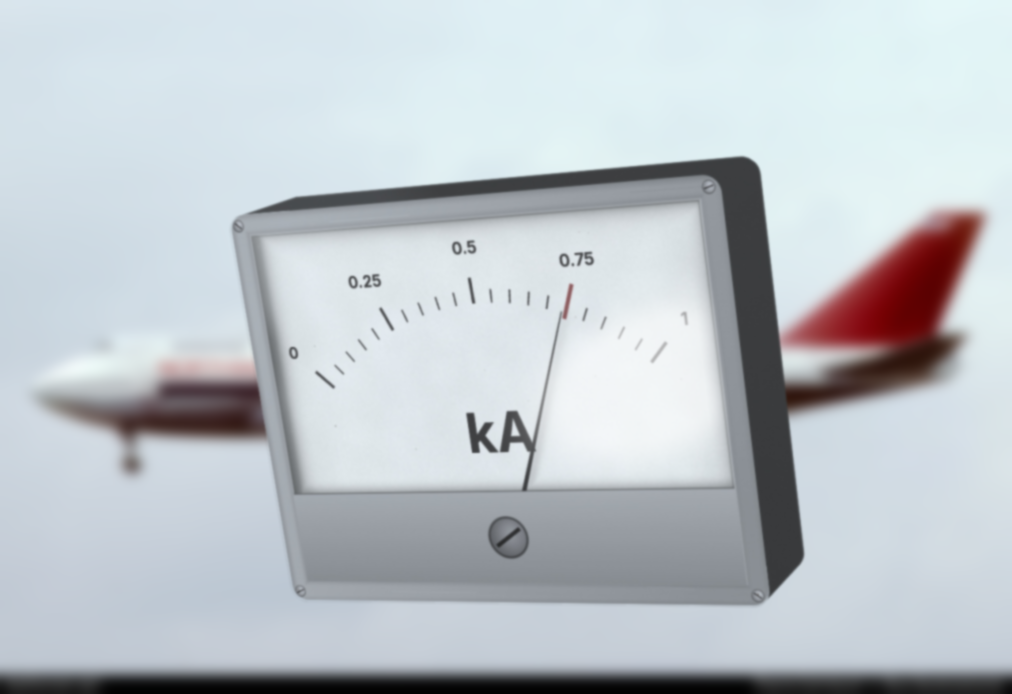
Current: 0.75 kA
